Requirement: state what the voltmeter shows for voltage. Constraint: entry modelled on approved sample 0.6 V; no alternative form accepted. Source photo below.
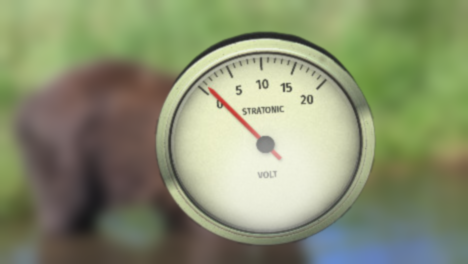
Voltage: 1 V
